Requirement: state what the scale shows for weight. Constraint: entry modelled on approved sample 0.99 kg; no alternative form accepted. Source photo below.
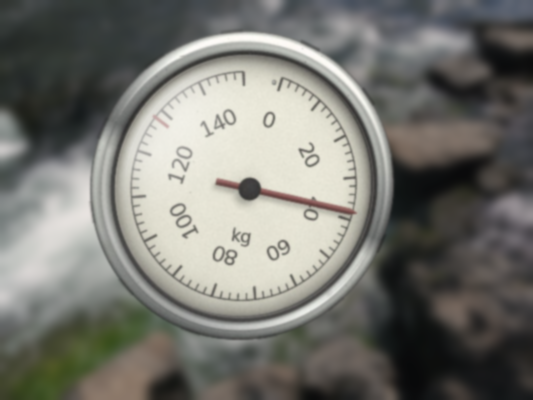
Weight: 38 kg
